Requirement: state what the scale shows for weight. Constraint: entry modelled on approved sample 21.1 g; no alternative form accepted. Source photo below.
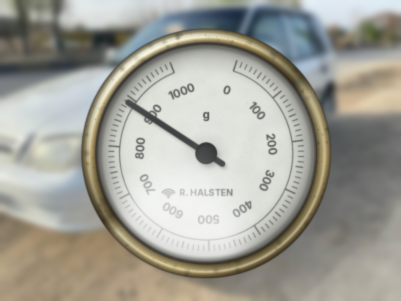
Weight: 890 g
